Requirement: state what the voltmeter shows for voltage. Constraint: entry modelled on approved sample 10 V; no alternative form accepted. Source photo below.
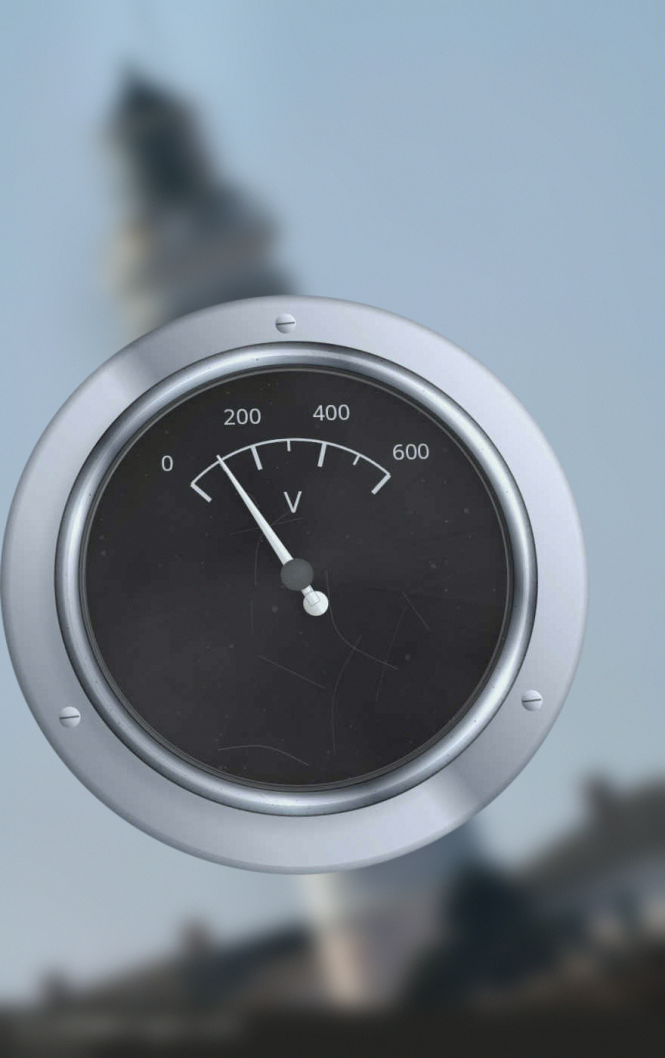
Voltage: 100 V
